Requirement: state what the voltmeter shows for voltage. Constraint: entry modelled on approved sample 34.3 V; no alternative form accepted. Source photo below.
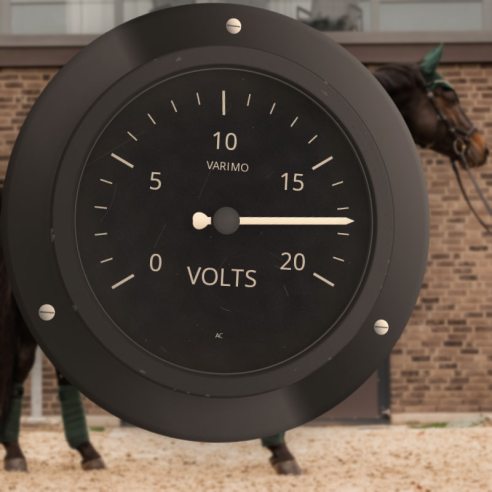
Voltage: 17.5 V
